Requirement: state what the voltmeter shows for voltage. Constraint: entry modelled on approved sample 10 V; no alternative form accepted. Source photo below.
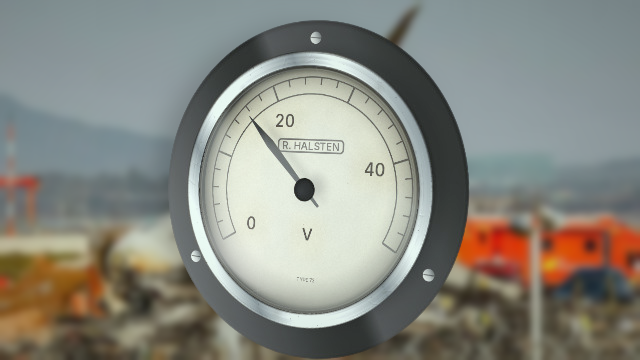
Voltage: 16 V
